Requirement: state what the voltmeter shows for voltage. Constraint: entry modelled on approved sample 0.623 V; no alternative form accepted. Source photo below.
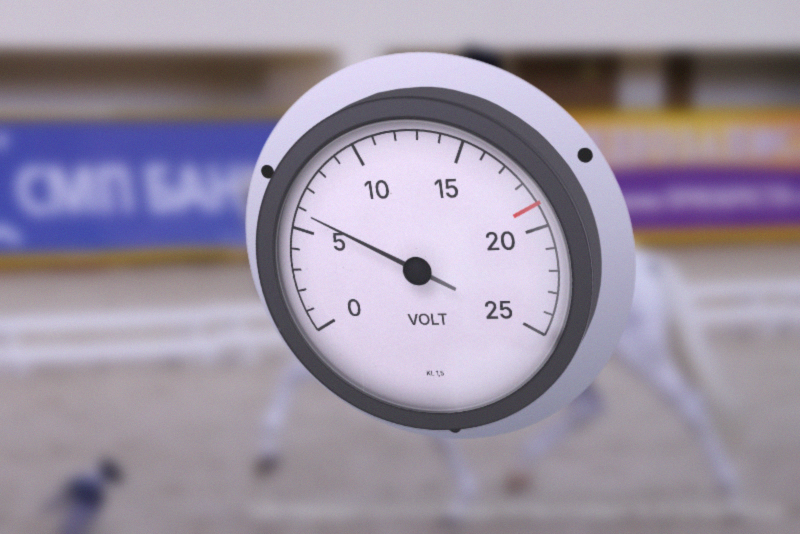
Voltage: 6 V
